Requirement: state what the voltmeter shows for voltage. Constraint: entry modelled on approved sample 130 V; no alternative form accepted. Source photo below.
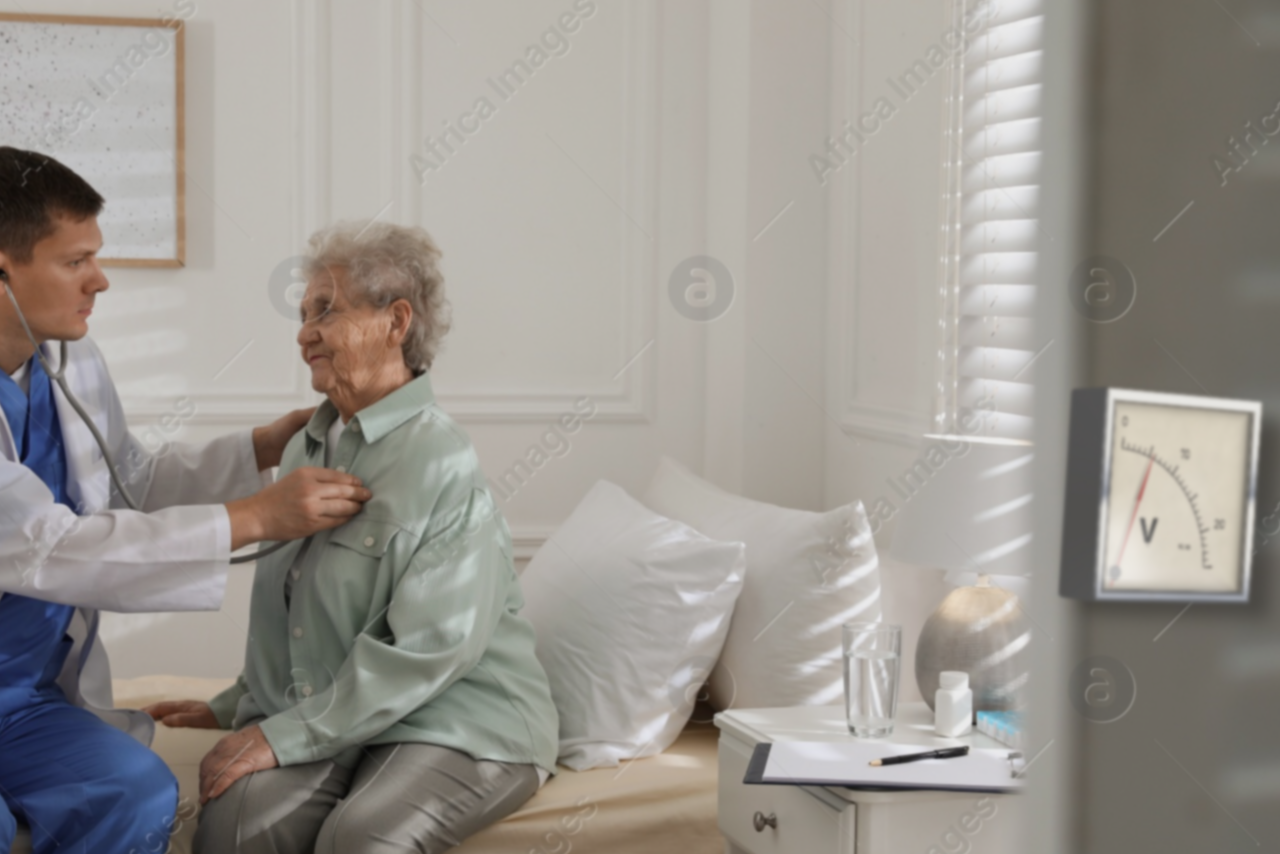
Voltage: 5 V
